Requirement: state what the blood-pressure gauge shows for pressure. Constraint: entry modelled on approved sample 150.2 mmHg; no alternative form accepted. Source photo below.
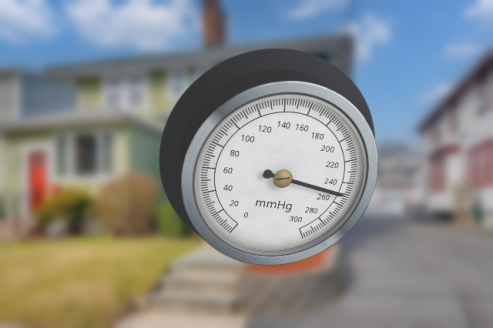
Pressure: 250 mmHg
